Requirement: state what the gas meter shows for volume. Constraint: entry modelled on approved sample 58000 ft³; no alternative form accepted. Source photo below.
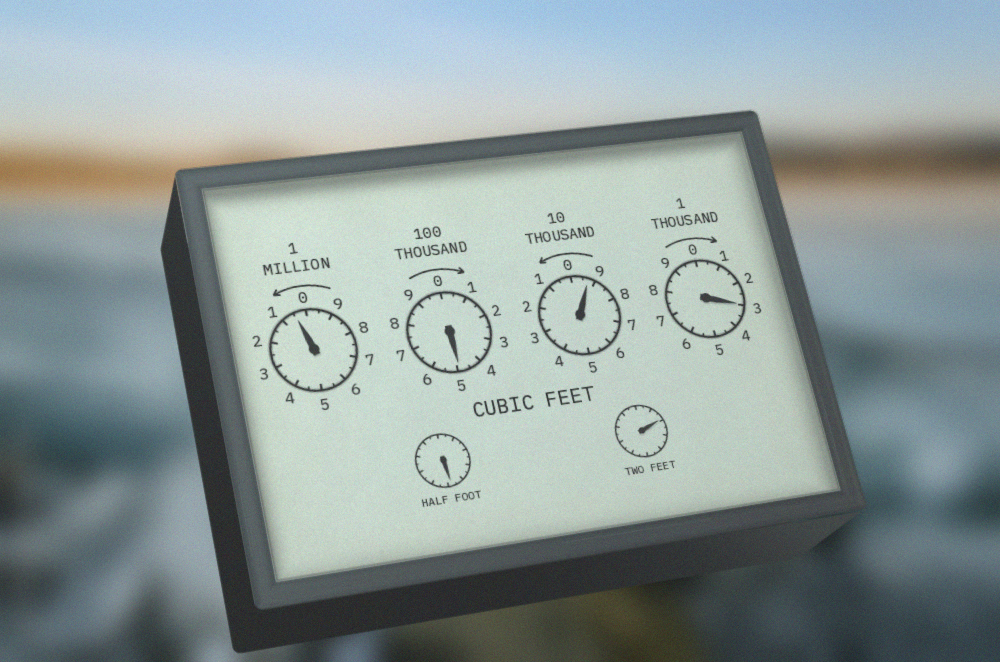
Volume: 49300 ft³
